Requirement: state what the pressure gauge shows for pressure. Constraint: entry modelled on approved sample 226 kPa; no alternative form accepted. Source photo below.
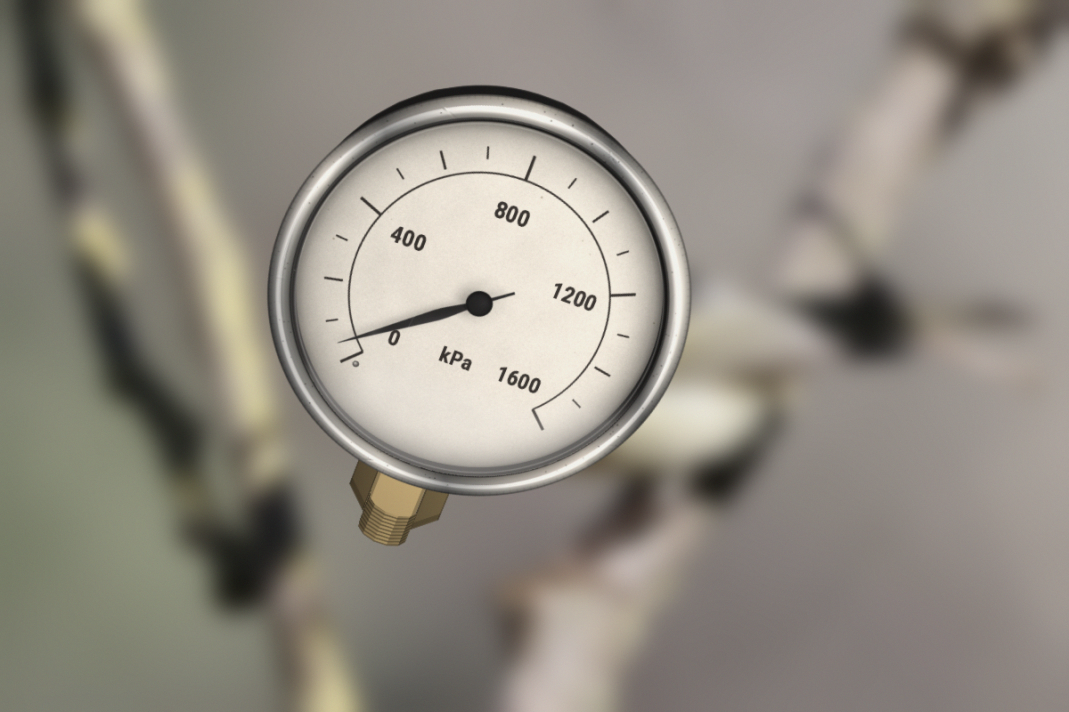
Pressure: 50 kPa
